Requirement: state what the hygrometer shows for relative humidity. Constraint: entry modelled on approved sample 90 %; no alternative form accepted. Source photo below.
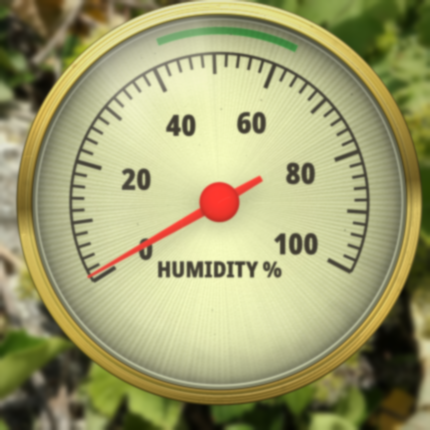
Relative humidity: 1 %
